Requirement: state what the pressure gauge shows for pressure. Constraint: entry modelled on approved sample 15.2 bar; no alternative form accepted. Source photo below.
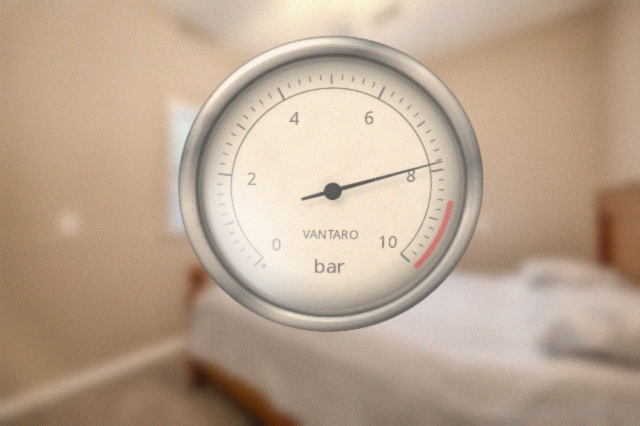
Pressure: 7.8 bar
